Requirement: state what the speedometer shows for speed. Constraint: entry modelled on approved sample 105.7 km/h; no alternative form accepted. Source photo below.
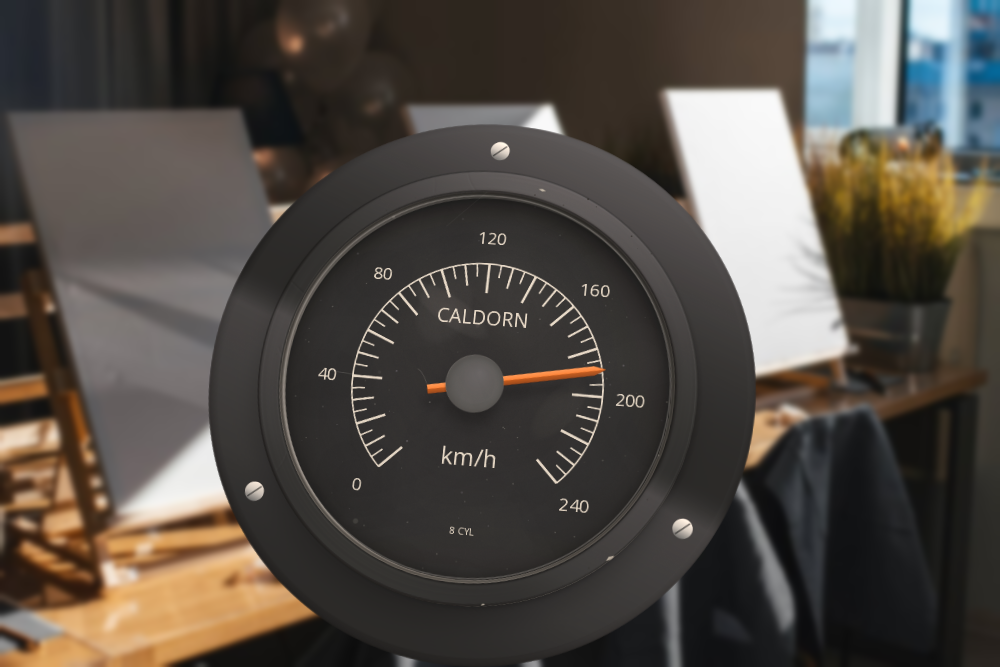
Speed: 190 km/h
